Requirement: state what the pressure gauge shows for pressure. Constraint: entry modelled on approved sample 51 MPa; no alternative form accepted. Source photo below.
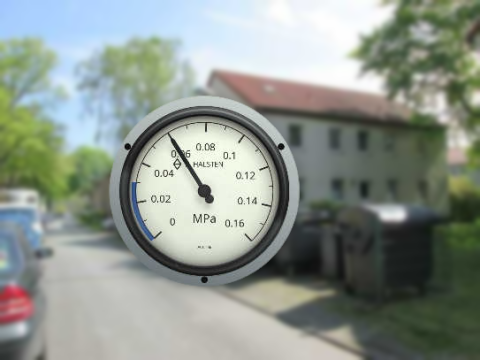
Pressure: 0.06 MPa
